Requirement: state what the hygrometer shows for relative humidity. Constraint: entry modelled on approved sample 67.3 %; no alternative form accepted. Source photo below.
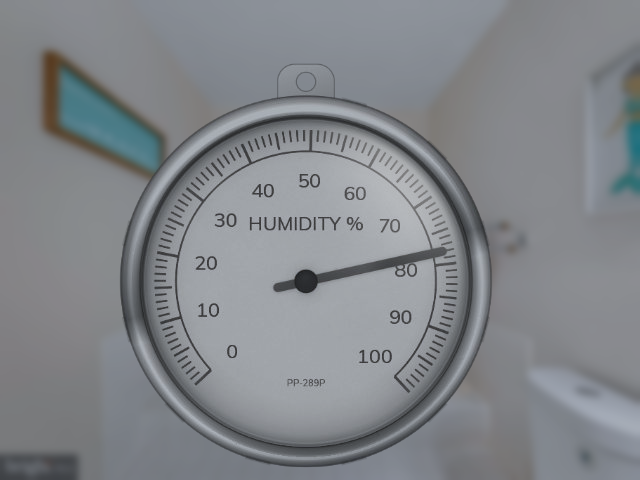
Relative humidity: 78 %
